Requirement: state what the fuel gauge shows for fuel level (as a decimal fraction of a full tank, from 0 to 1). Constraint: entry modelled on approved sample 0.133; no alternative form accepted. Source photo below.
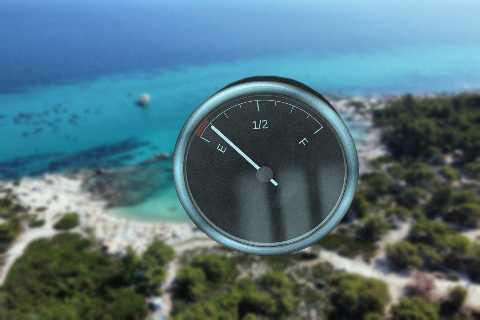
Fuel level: 0.125
